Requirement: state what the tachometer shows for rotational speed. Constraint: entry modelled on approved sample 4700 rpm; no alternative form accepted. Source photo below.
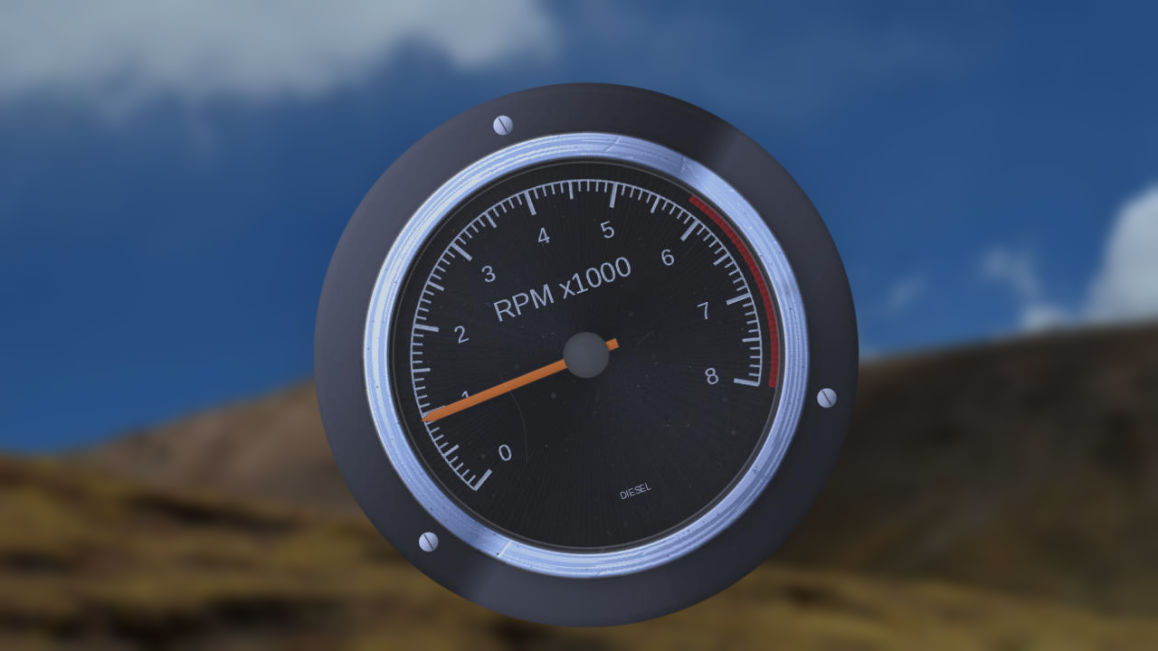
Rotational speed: 950 rpm
